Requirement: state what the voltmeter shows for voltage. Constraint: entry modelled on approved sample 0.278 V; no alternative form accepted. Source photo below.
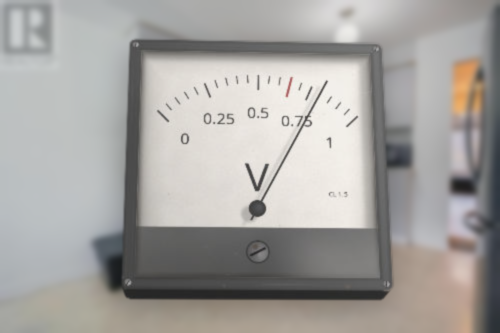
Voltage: 0.8 V
